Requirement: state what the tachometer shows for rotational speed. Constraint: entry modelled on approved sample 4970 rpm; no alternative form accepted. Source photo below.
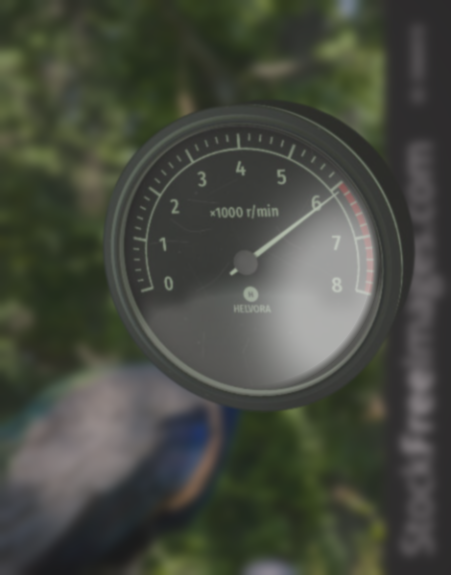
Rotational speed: 6100 rpm
